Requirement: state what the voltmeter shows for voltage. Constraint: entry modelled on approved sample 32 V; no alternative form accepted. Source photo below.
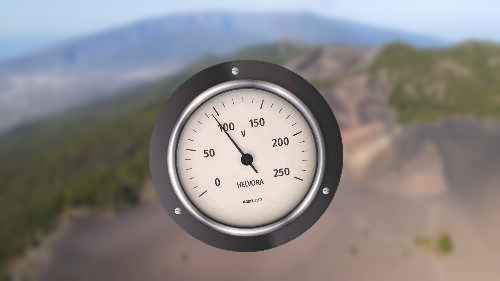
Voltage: 95 V
